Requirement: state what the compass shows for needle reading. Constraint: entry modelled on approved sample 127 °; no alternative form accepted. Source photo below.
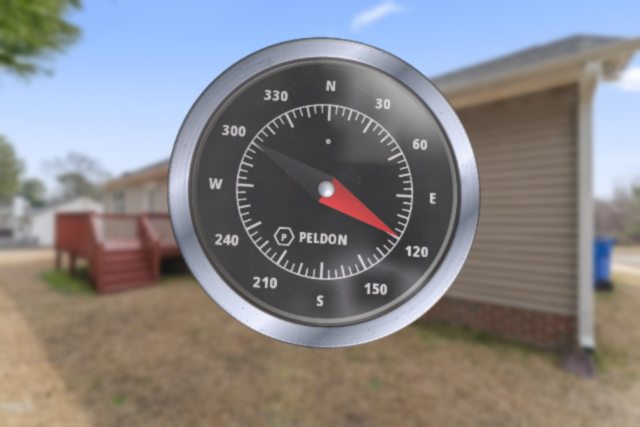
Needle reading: 120 °
